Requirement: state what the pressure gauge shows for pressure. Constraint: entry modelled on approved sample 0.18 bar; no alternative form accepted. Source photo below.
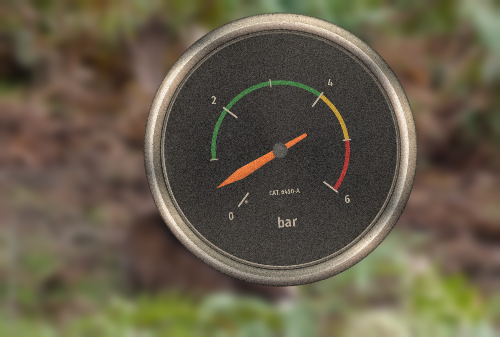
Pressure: 0.5 bar
